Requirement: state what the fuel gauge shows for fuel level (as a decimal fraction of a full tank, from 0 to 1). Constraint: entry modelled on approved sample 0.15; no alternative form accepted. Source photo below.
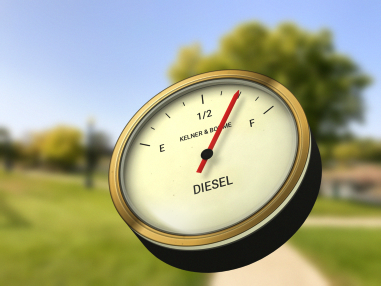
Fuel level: 0.75
